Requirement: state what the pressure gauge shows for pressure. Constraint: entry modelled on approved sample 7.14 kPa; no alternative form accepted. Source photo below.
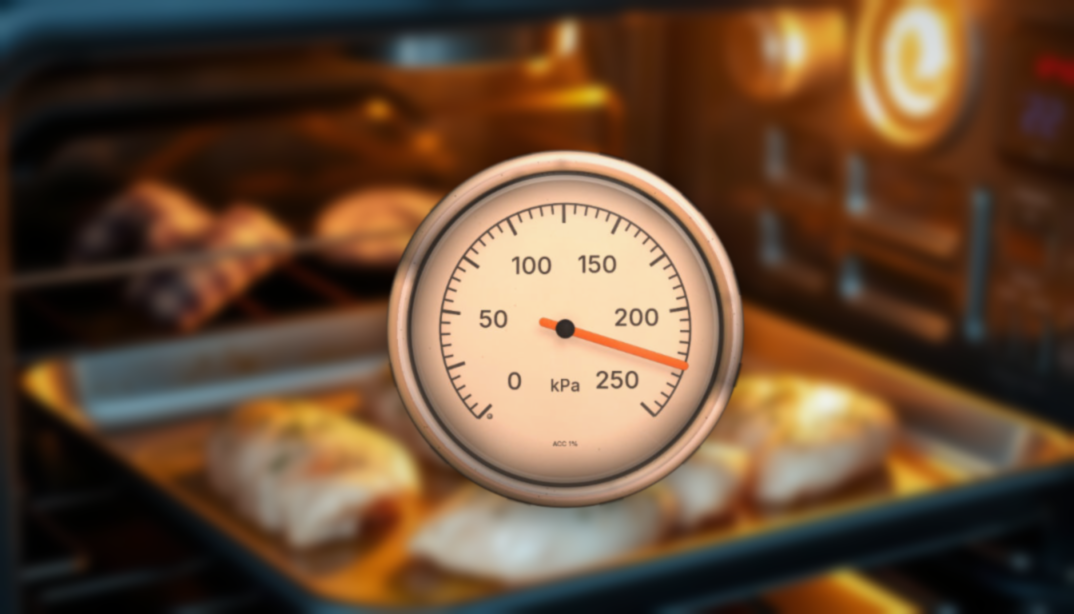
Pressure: 225 kPa
